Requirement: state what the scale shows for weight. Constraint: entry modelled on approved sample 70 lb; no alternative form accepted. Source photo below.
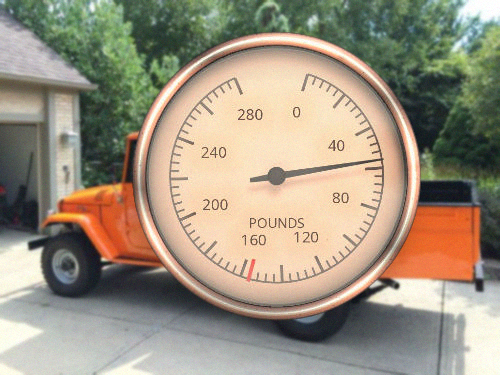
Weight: 56 lb
